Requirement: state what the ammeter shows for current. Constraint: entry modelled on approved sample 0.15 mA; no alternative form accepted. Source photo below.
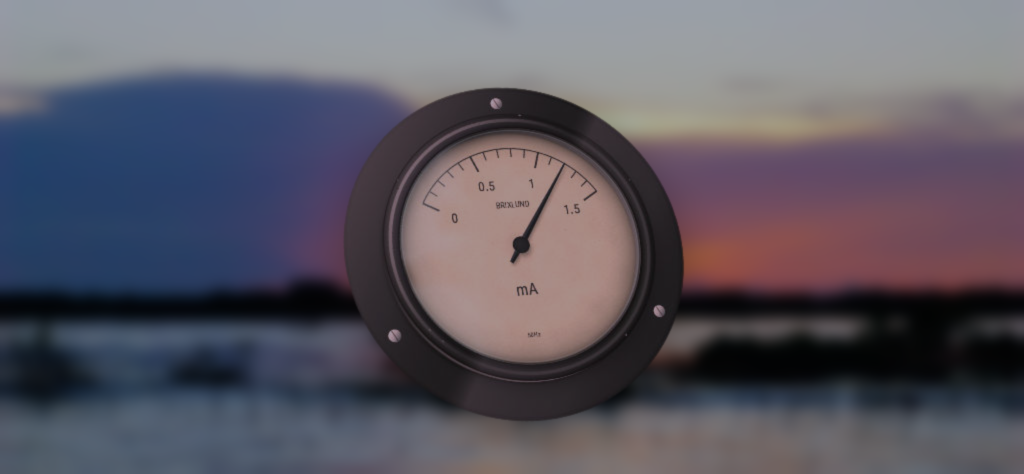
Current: 1.2 mA
